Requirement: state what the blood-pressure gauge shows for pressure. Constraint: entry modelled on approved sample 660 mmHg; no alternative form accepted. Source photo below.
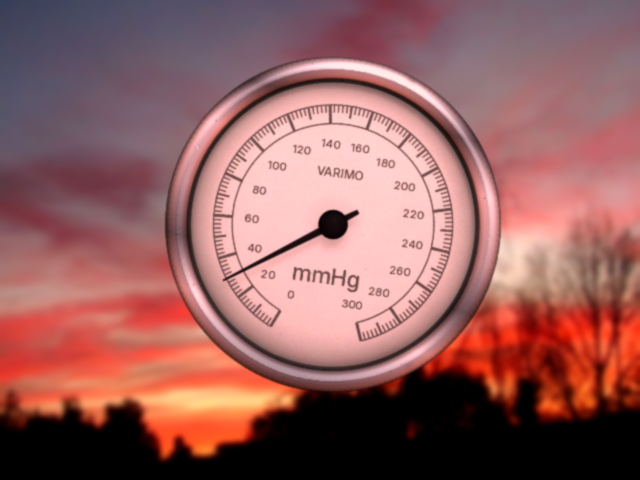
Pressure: 30 mmHg
